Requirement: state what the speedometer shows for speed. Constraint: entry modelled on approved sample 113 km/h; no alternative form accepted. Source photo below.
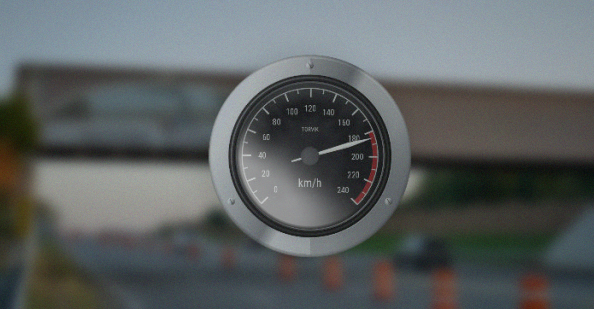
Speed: 185 km/h
